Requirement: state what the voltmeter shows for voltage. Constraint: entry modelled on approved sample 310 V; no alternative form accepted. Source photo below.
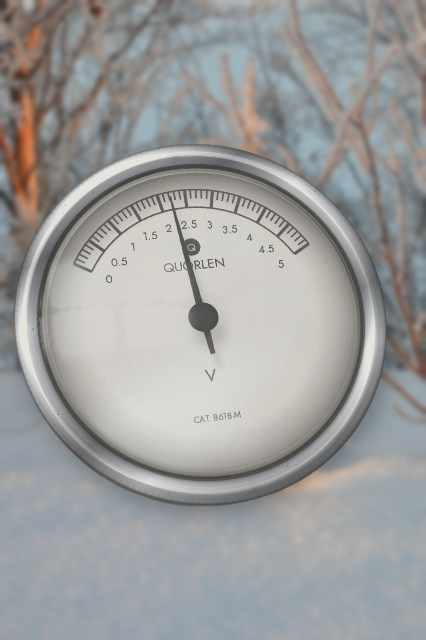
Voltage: 2.2 V
